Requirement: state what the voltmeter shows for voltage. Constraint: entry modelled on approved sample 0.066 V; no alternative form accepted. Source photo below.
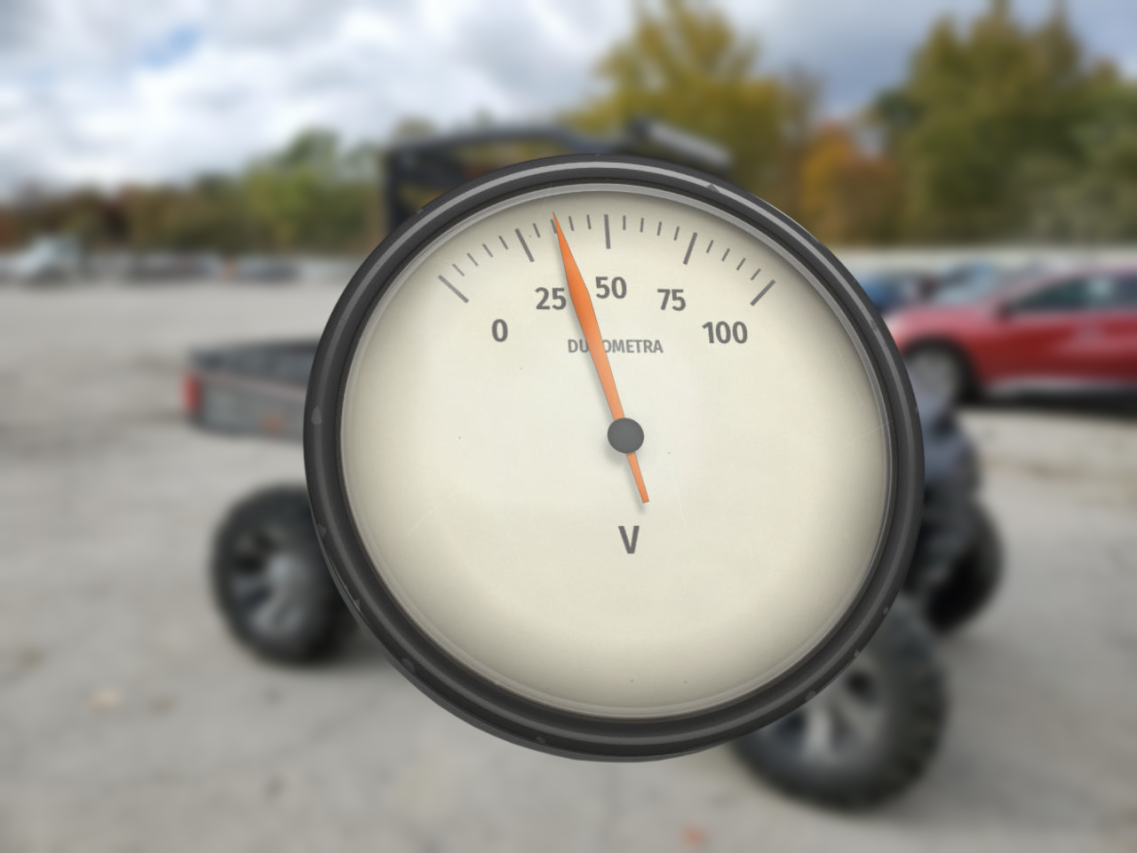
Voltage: 35 V
